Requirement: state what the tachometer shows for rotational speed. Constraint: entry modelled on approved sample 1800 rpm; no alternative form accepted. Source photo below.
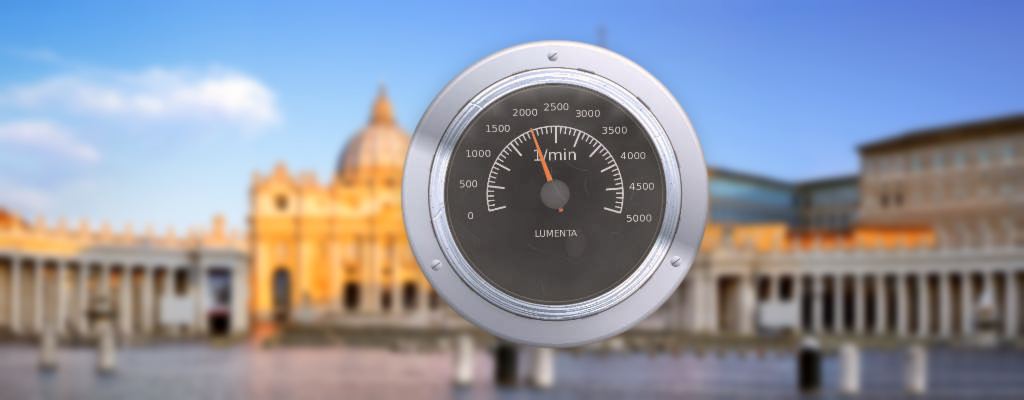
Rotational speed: 2000 rpm
